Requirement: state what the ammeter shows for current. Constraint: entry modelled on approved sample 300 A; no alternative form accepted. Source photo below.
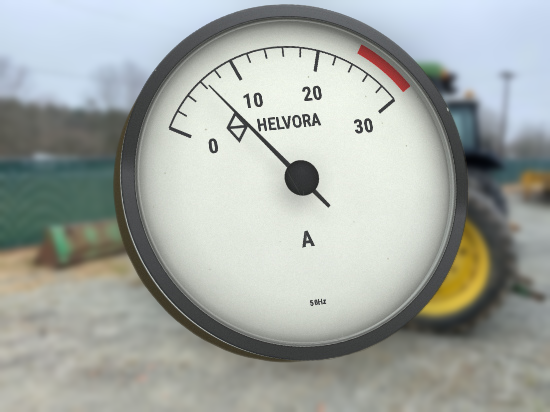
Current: 6 A
